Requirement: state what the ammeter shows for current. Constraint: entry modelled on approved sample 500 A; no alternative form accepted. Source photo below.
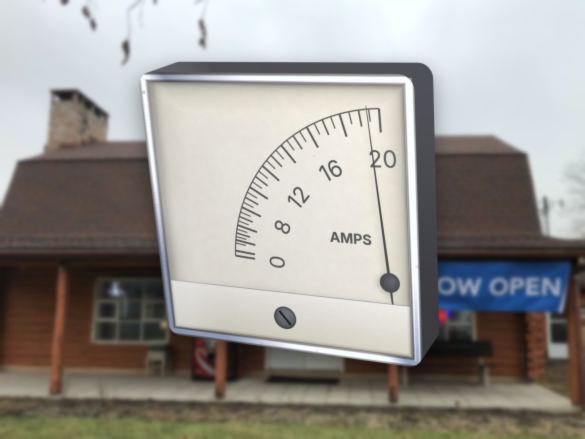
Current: 19.5 A
